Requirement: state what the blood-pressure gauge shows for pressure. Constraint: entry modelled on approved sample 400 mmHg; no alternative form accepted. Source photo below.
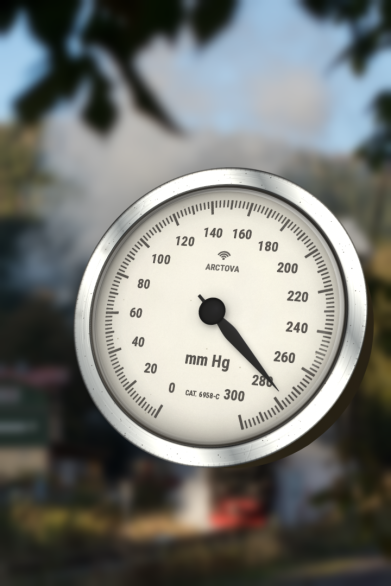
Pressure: 276 mmHg
